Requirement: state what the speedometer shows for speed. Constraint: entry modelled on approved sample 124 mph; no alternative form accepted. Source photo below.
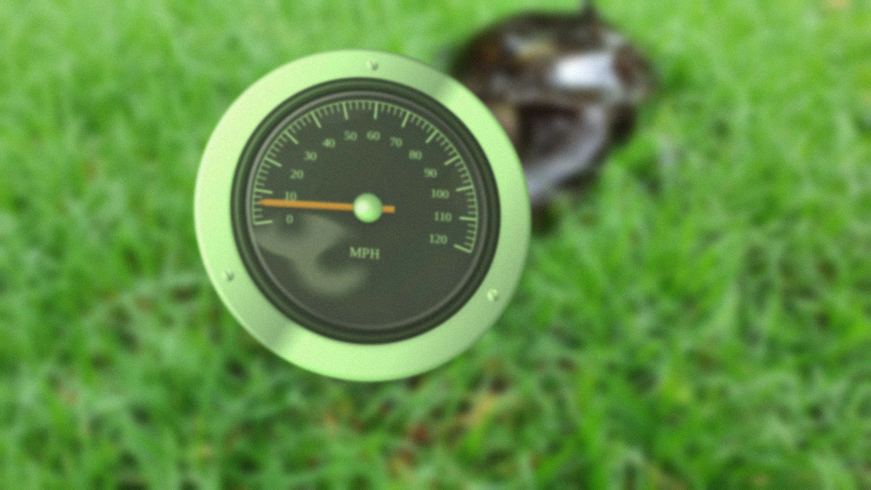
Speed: 6 mph
